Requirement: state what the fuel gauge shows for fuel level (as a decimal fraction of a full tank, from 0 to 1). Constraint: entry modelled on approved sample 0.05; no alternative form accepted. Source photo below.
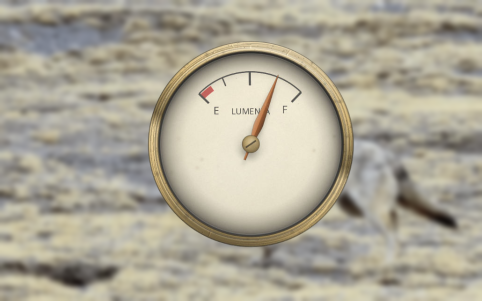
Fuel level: 0.75
